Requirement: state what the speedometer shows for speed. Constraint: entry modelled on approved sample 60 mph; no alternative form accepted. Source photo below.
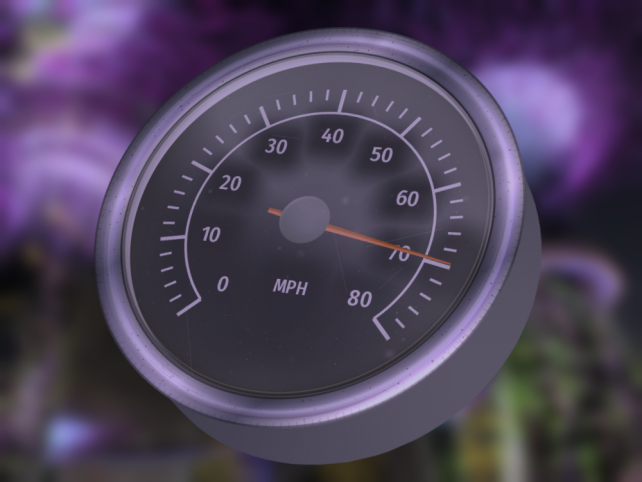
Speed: 70 mph
